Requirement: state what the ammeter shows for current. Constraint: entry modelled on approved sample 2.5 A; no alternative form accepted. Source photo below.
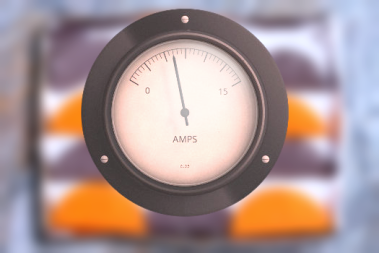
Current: 6 A
